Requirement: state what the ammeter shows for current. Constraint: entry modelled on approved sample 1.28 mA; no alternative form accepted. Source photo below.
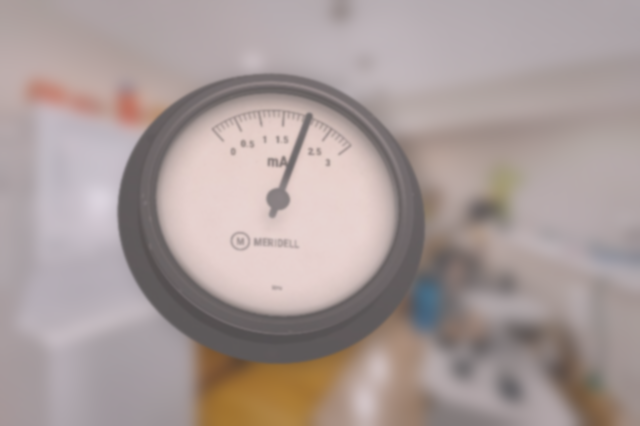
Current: 2 mA
